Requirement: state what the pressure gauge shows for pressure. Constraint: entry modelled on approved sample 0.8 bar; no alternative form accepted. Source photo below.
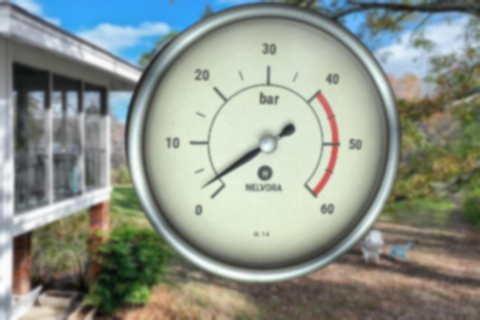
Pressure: 2.5 bar
